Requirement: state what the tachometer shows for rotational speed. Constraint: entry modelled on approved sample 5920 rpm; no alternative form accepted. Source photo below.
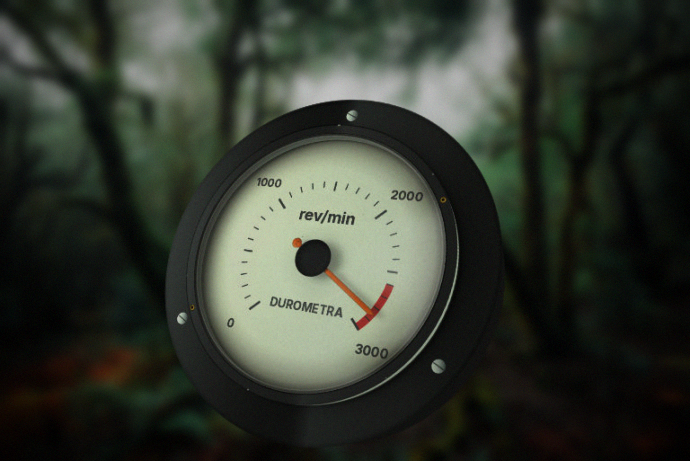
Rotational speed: 2850 rpm
